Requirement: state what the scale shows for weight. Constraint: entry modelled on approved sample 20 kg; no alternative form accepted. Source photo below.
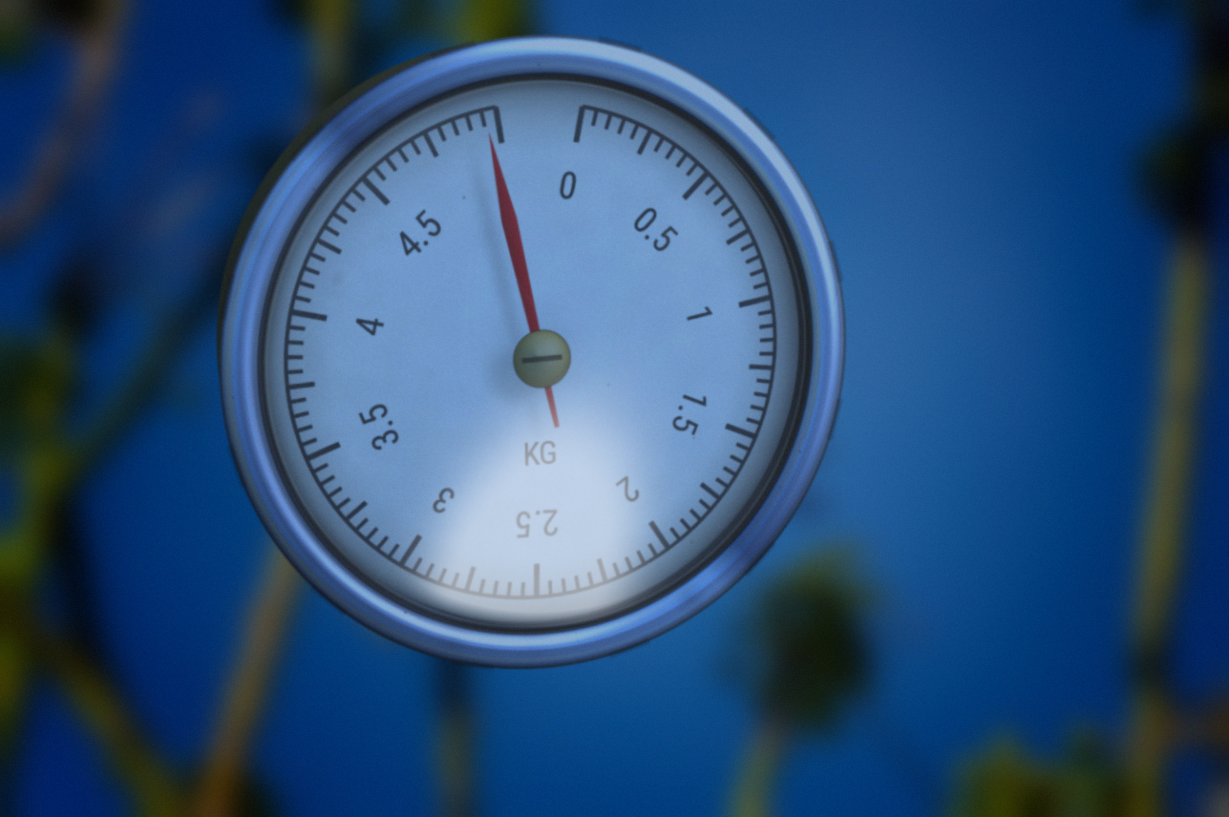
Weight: 4.95 kg
